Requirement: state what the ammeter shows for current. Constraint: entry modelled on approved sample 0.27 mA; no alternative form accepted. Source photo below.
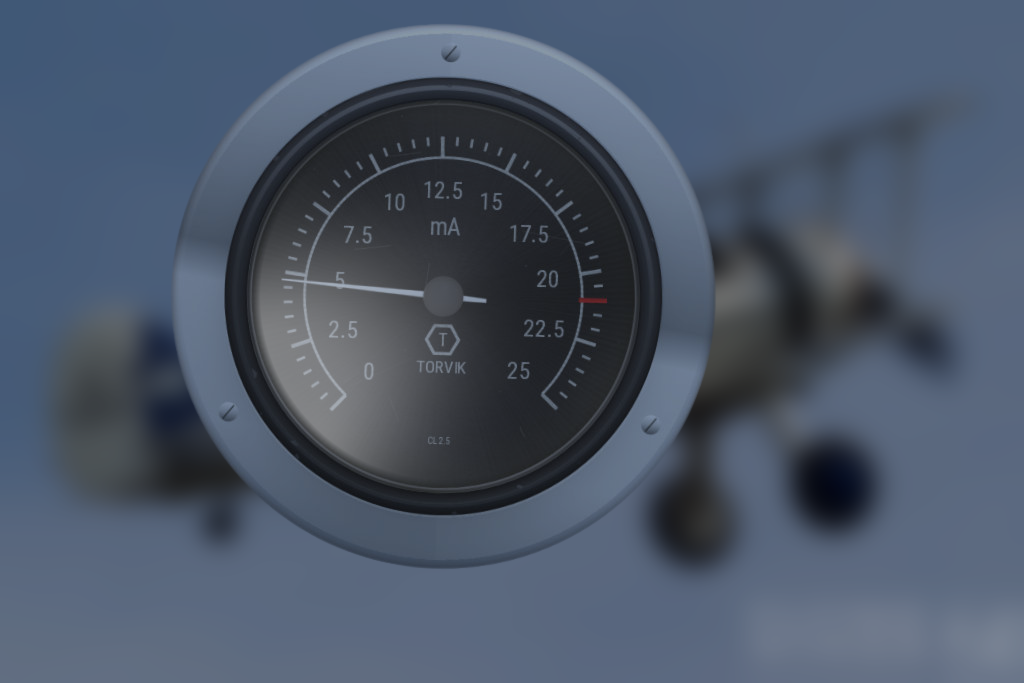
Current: 4.75 mA
